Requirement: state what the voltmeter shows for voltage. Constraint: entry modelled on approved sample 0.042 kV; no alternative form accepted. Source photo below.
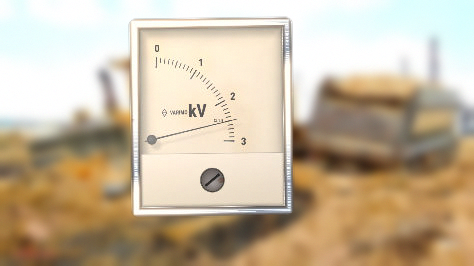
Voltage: 2.5 kV
